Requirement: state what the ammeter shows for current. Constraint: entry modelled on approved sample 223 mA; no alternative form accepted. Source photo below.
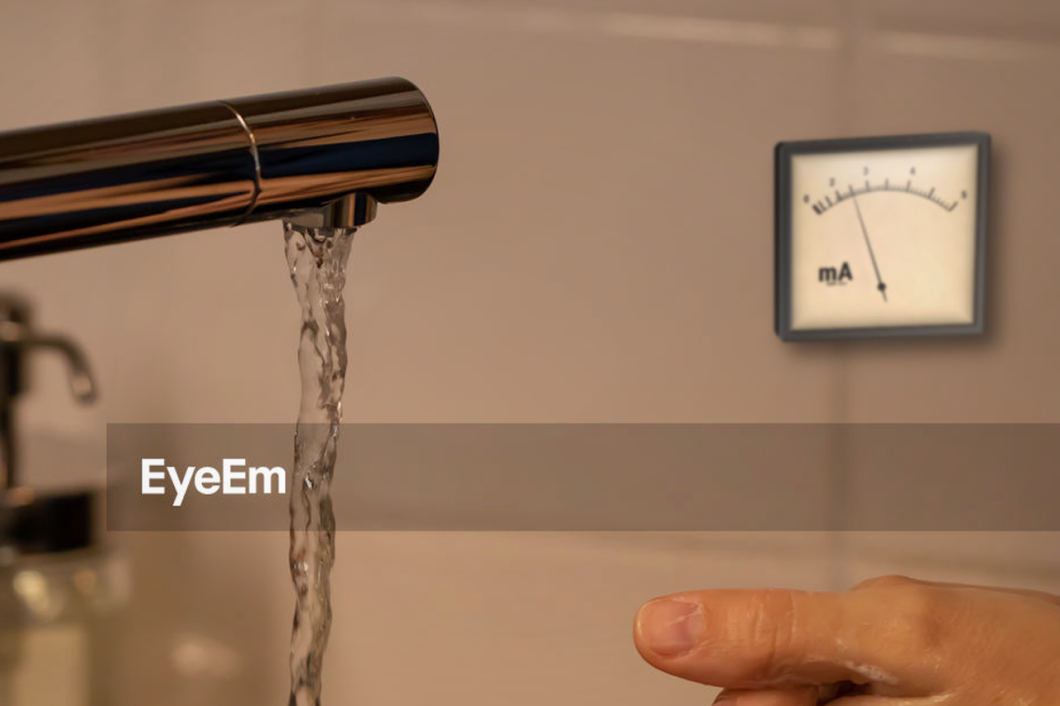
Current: 2.5 mA
